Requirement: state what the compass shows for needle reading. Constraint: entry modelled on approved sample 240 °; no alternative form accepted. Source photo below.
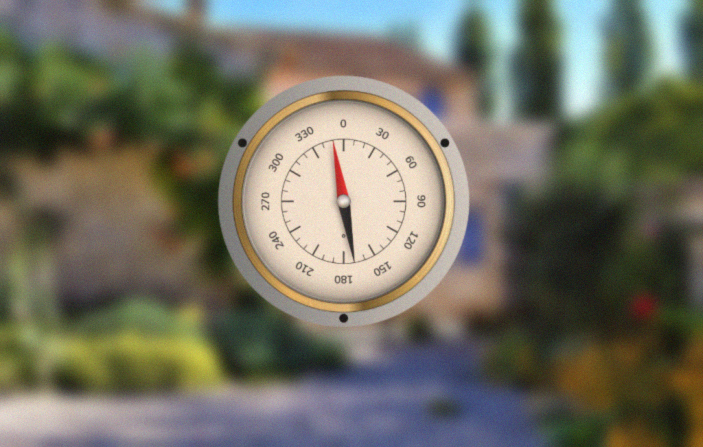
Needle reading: 350 °
